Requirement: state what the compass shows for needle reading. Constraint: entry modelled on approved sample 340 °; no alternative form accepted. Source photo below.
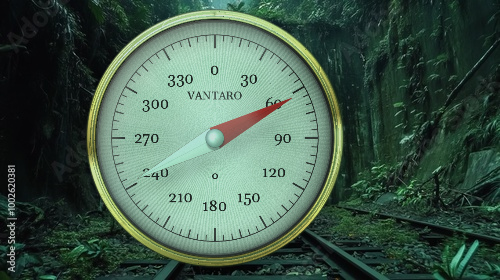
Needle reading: 62.5 °
